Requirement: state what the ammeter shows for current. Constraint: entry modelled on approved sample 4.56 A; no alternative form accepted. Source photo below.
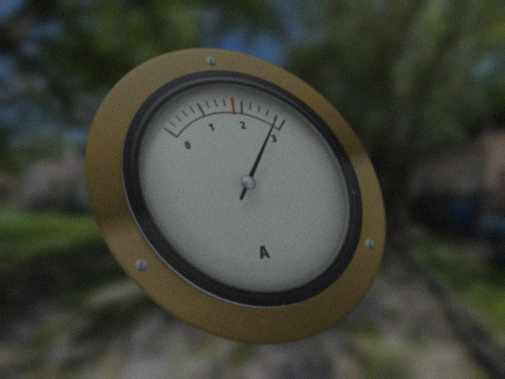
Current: 2.8 A
